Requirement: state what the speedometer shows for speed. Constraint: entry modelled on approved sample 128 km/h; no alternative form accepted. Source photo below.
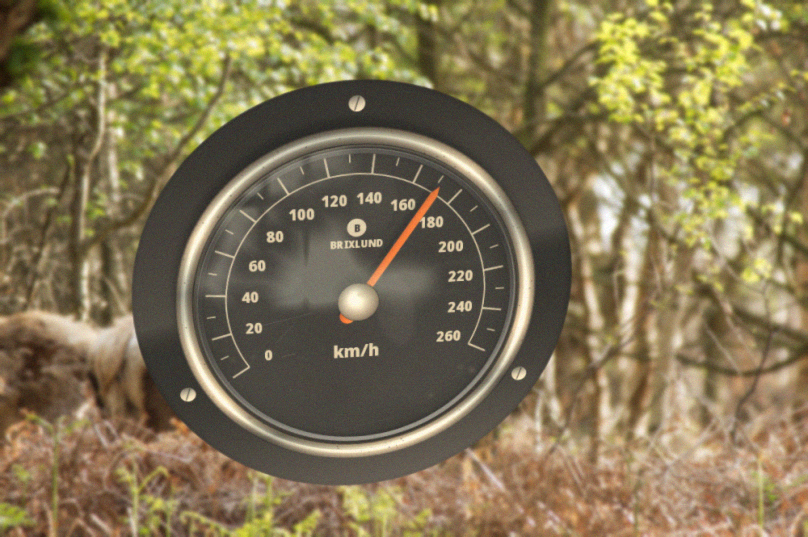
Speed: 170 km/h
